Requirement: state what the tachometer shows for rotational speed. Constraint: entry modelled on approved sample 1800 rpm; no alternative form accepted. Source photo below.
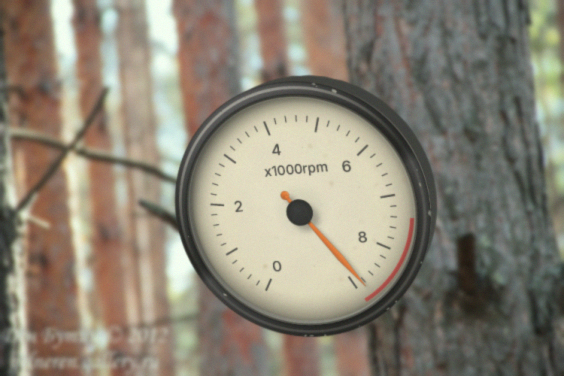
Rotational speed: 8800 rpm
